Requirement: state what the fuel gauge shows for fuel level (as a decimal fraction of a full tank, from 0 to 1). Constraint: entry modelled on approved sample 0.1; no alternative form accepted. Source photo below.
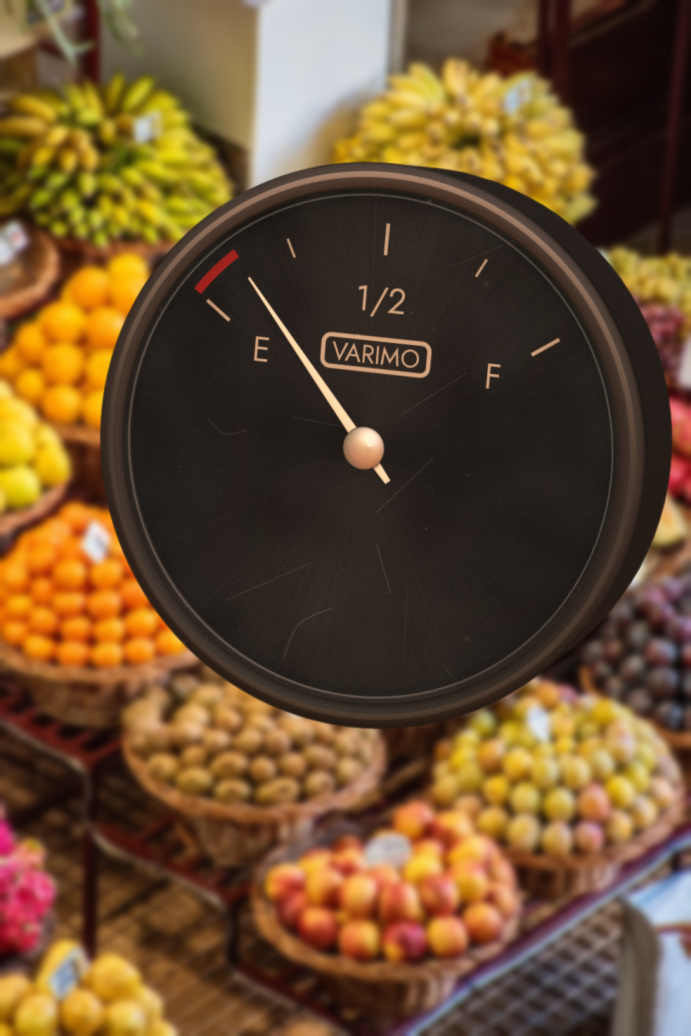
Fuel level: 0.125
